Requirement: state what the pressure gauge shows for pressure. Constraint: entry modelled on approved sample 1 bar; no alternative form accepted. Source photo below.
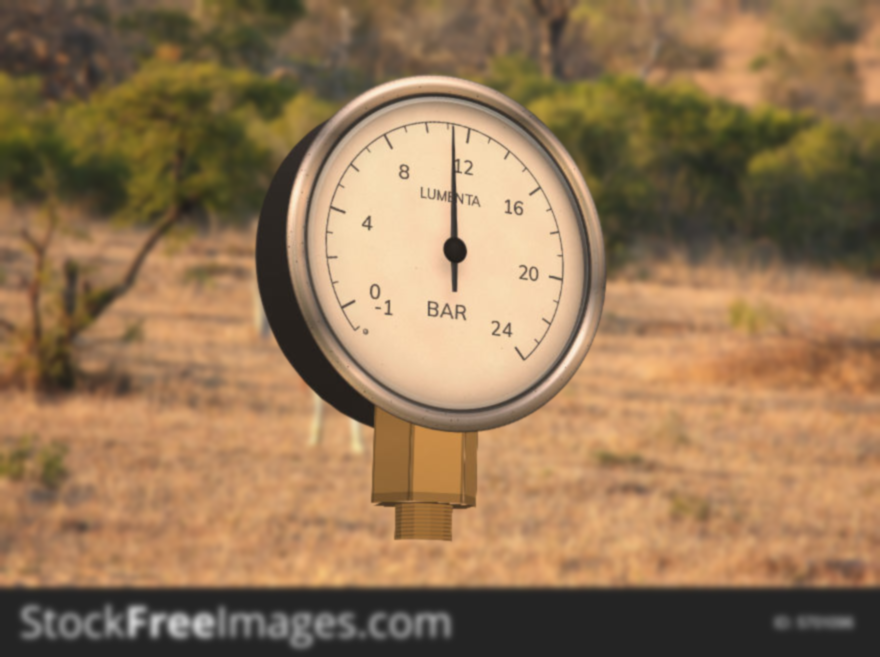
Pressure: 11 bar
